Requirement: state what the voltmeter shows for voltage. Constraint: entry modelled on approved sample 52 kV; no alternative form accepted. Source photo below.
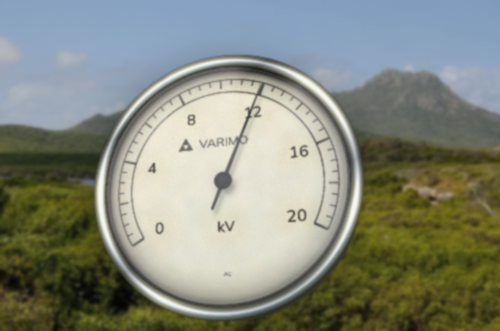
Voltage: 12 kV
